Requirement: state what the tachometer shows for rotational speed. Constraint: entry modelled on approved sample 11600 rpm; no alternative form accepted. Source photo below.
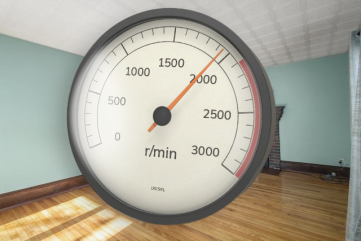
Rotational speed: 1950 rpm
